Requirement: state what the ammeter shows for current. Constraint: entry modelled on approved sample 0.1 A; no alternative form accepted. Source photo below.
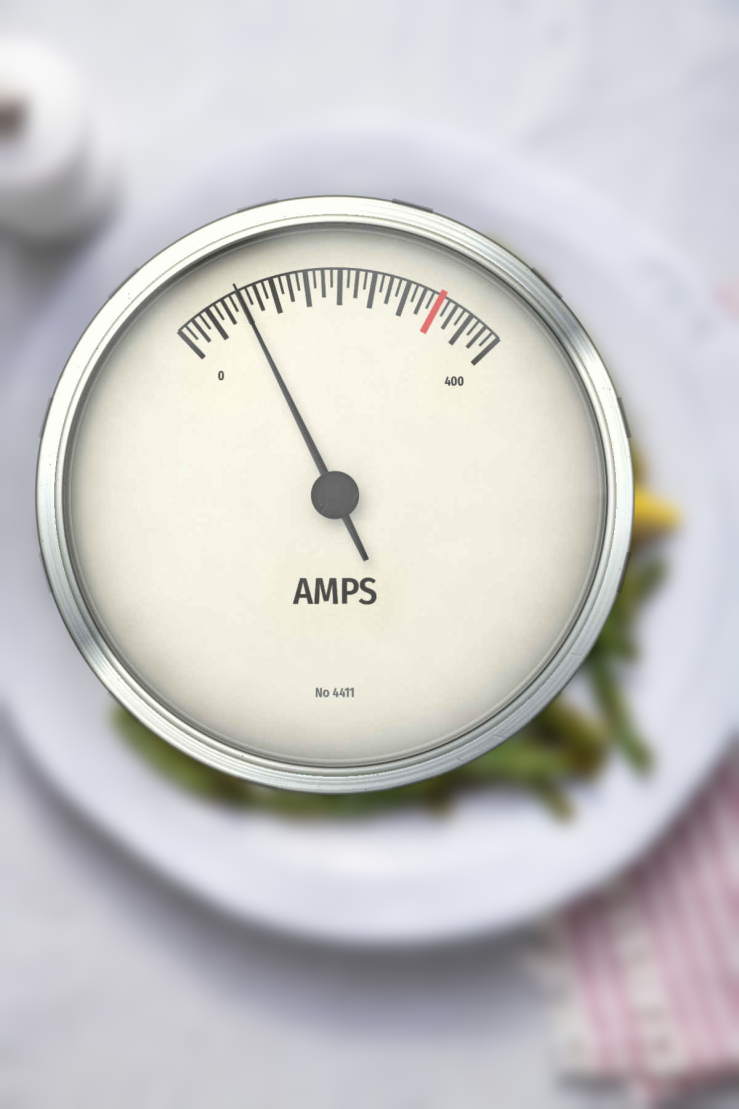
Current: 80 A
